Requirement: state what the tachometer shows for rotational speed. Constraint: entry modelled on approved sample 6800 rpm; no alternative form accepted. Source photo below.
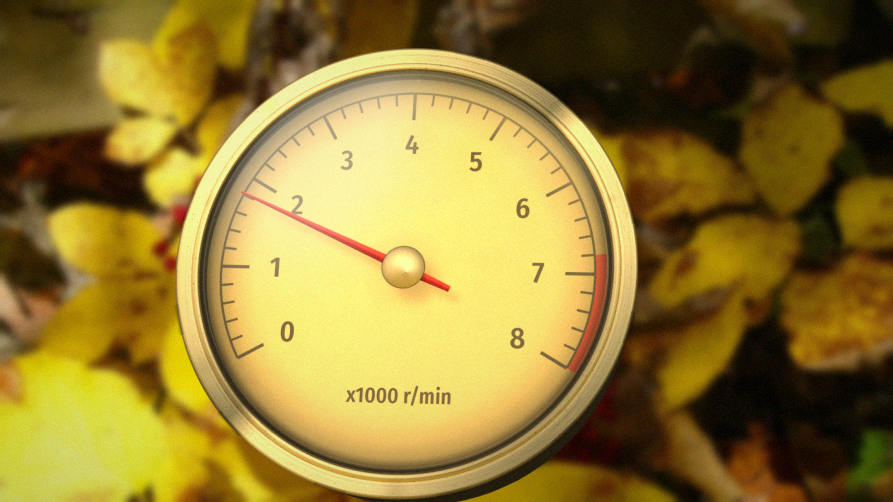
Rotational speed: 1800 rpm
